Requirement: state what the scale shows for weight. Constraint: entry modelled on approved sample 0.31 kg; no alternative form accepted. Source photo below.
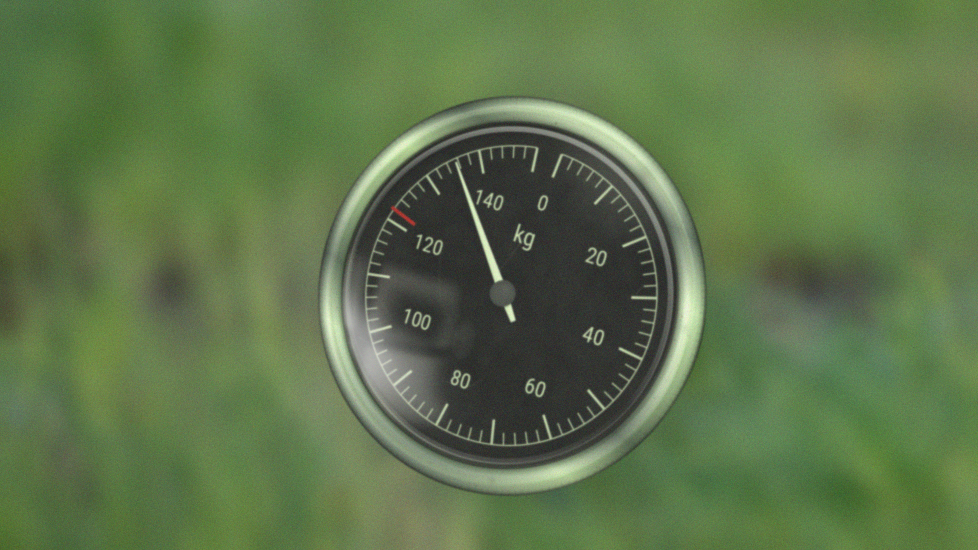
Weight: 136 kg
